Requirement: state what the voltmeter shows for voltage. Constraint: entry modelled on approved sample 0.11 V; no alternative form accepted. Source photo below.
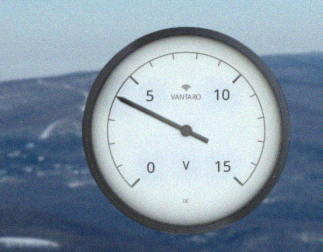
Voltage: 4 V
